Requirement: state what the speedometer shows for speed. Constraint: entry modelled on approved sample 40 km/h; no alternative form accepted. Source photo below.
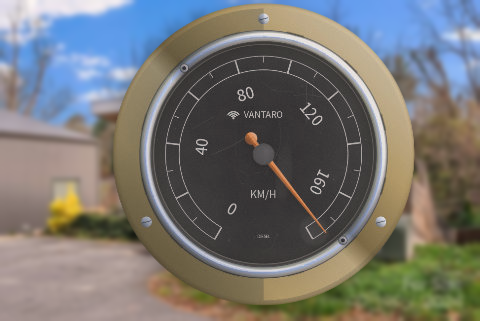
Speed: 175 km/h
